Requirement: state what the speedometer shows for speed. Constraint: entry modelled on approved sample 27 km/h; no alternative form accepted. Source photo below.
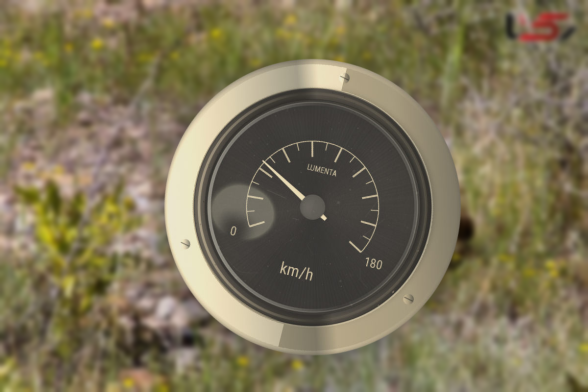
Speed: 45 km/h
